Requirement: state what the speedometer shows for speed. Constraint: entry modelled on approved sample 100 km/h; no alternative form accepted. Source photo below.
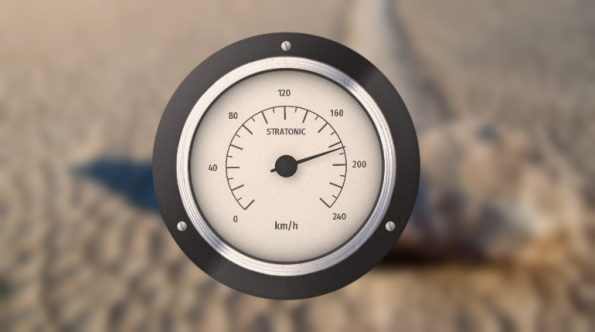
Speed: 185 km/h
